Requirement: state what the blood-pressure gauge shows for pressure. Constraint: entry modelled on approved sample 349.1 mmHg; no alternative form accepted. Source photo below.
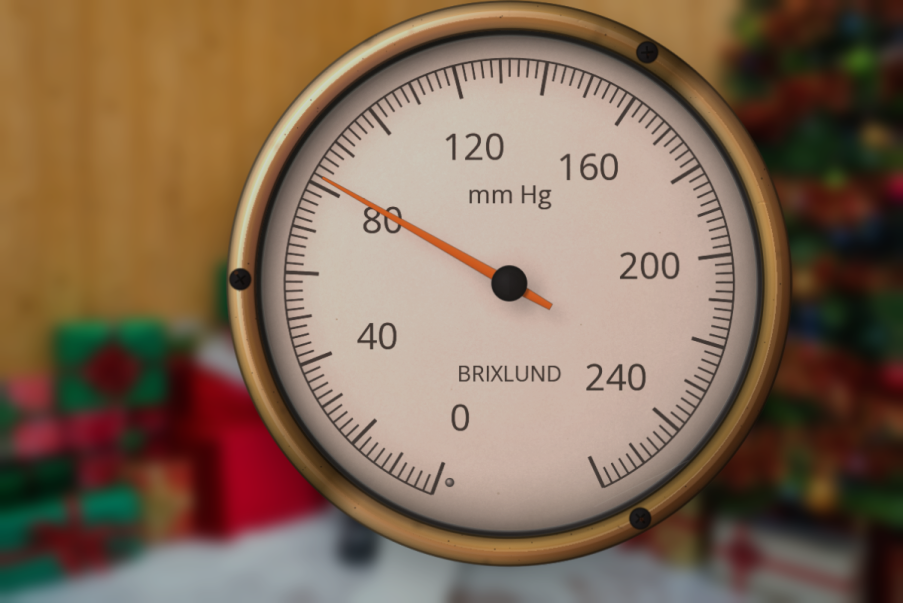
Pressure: 82 mmHg
